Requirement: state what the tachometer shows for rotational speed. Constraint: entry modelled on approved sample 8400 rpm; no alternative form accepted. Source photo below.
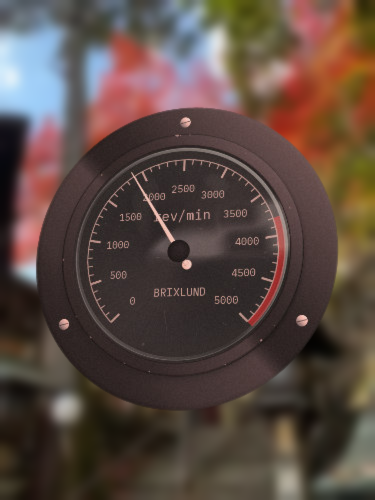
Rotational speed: 1900 rpm
